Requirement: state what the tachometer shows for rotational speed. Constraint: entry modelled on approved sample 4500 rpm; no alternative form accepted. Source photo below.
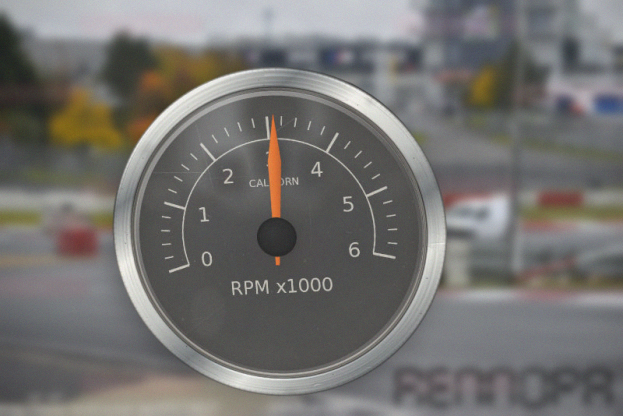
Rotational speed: 3100 rpm
